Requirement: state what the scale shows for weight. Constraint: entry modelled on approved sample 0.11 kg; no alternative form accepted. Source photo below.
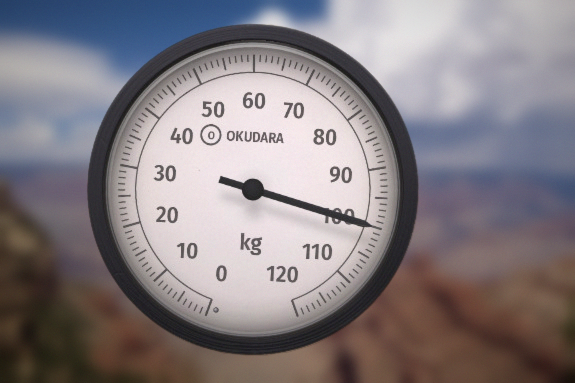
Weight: 100 kg
